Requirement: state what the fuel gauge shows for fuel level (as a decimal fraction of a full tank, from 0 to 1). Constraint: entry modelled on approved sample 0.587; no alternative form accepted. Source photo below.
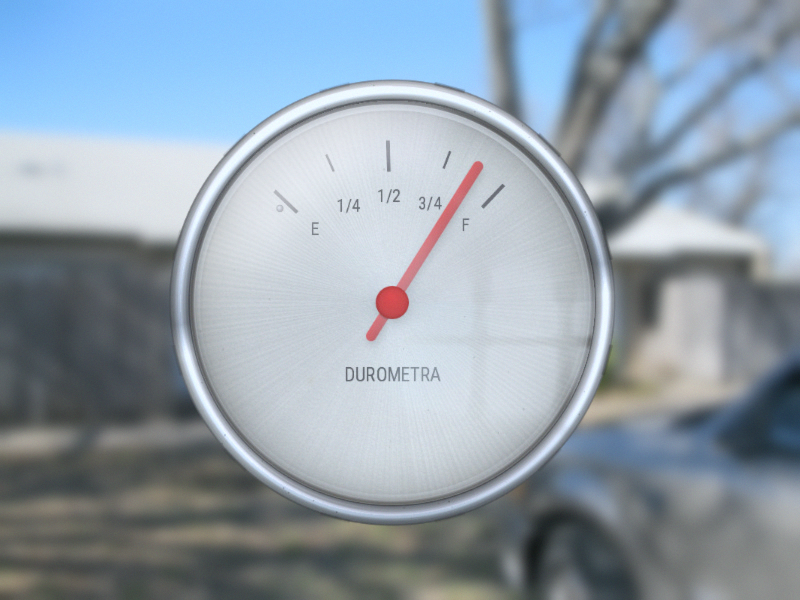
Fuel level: 0.875
